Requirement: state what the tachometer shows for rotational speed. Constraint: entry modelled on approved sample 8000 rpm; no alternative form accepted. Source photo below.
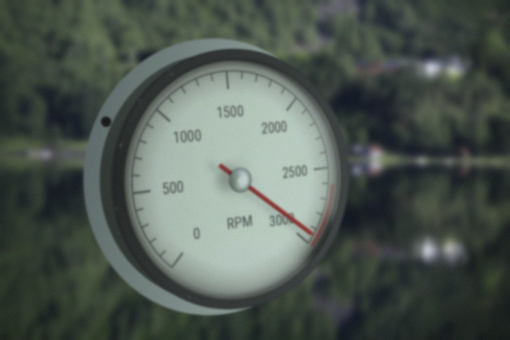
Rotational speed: 2950 rpm
